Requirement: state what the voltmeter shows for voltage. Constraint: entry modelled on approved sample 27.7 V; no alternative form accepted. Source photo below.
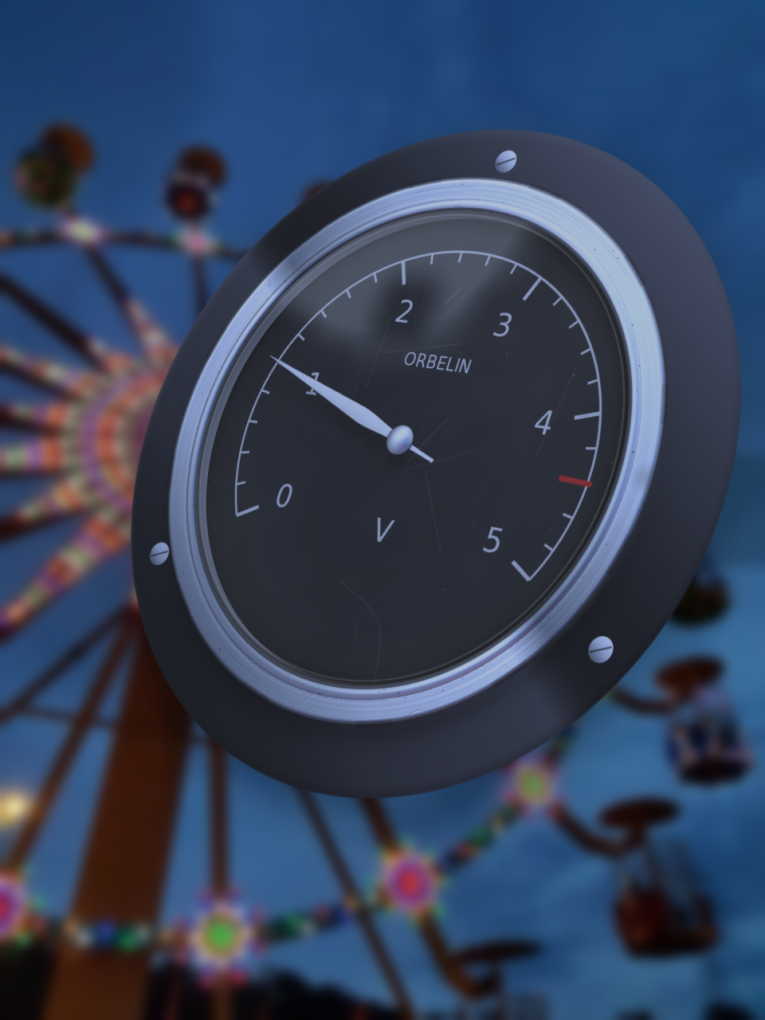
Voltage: 1 V
